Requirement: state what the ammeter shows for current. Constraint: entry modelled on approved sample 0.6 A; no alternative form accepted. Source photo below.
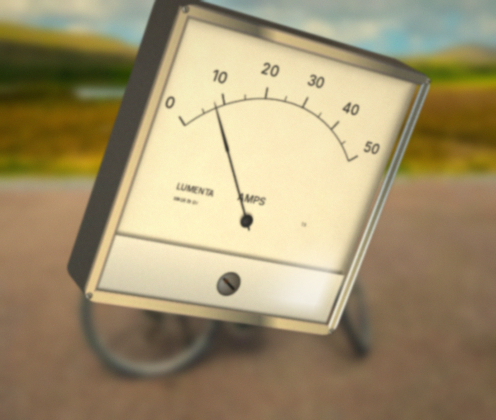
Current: 7.5 A
